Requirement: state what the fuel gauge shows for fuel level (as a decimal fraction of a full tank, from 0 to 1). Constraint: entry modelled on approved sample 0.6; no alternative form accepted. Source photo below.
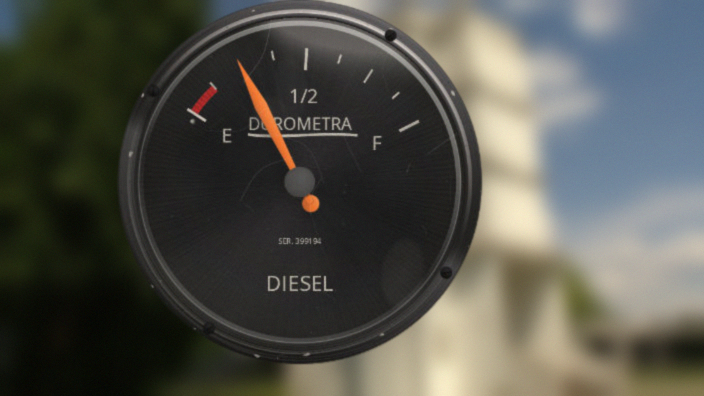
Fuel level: 0.25
